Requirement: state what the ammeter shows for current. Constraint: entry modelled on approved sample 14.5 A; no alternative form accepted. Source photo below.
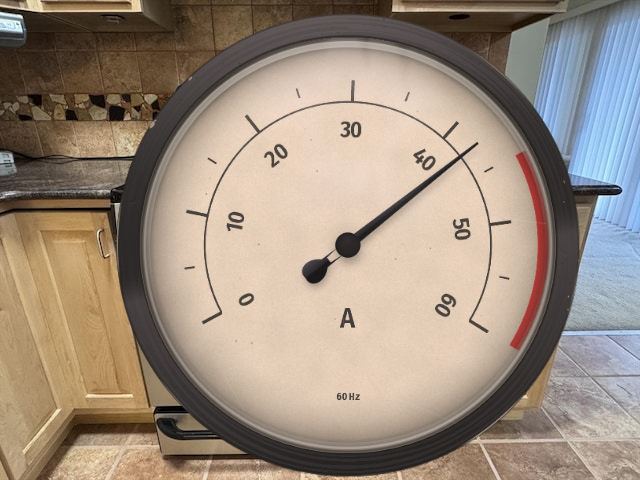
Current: 42.5 A
